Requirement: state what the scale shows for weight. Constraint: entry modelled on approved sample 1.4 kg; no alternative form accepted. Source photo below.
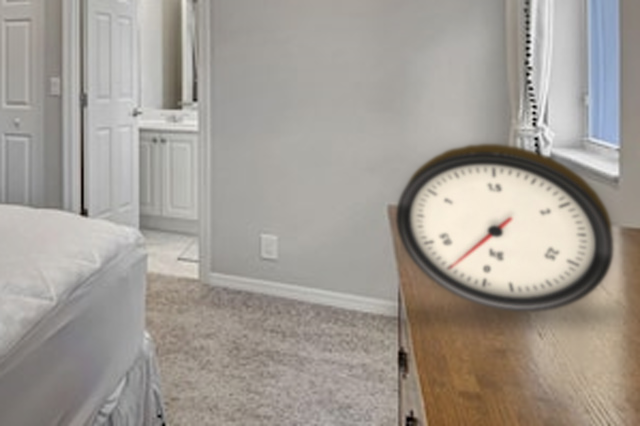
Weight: 0.25 kg
